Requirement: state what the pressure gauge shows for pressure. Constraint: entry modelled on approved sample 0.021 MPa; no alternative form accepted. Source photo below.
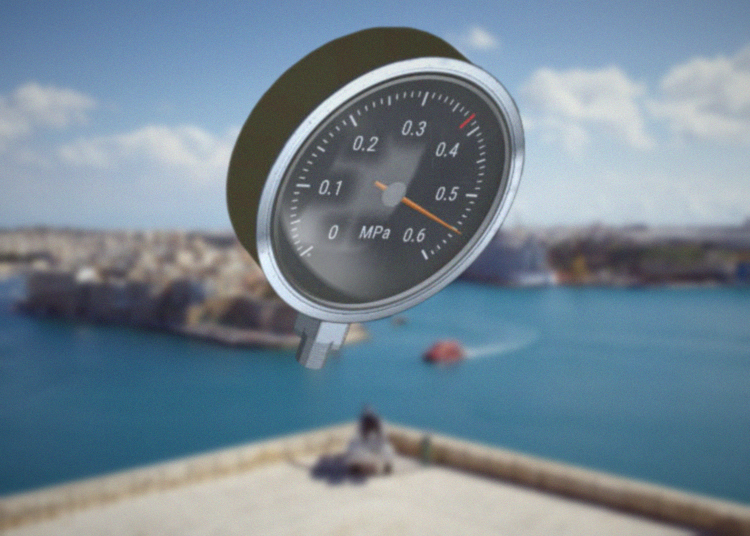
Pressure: 0.55 MPa
